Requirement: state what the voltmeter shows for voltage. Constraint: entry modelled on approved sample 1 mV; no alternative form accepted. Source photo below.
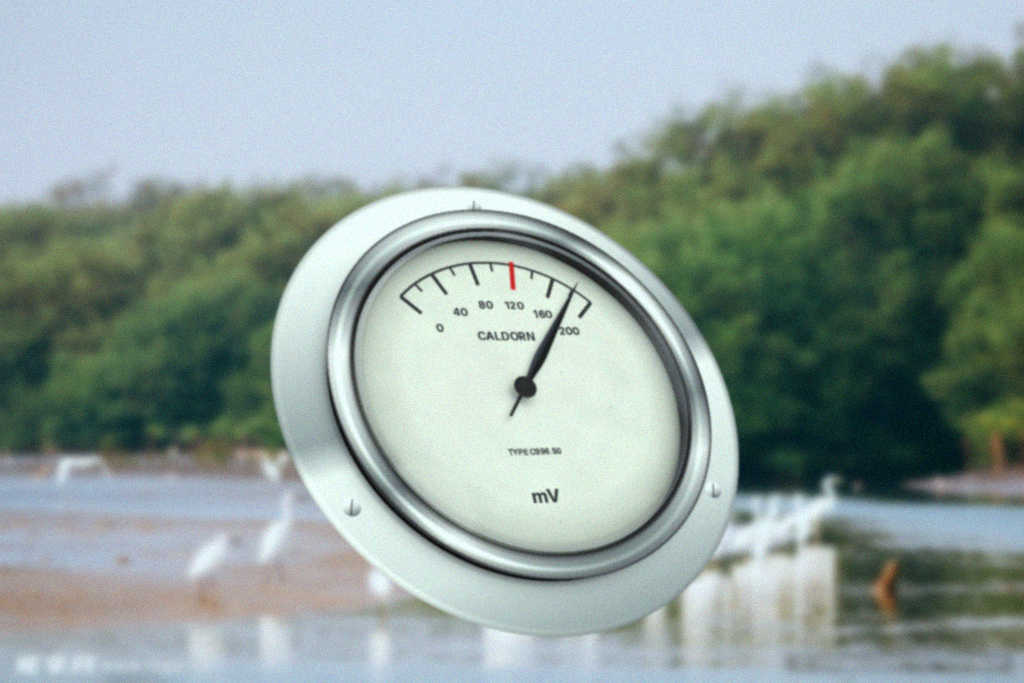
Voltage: 180 mV
